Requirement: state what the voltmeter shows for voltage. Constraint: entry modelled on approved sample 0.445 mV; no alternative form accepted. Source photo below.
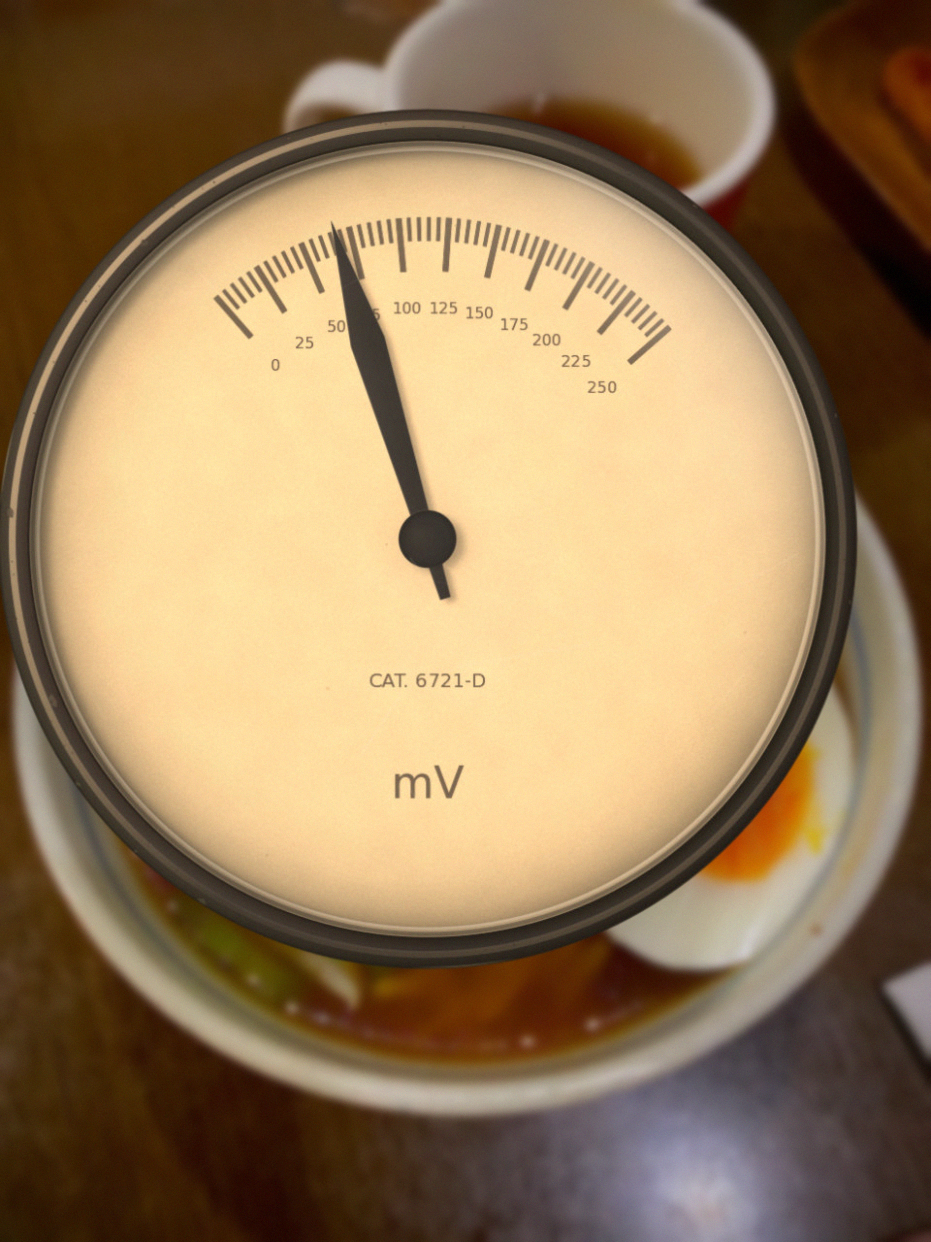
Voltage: 67.5 mV
